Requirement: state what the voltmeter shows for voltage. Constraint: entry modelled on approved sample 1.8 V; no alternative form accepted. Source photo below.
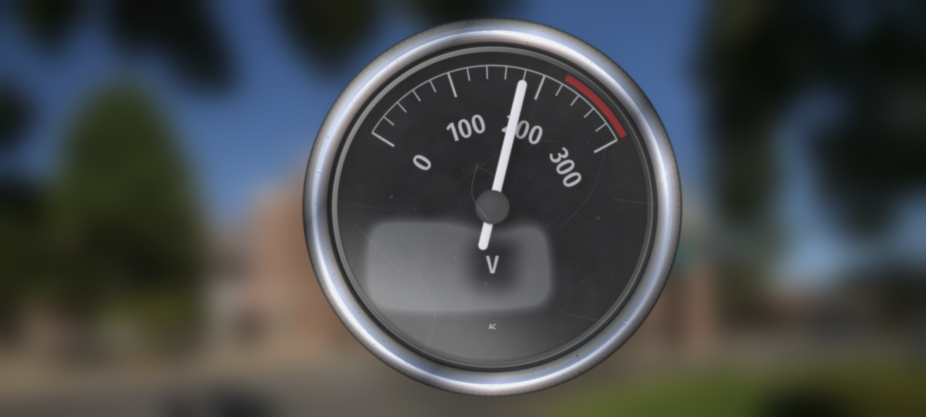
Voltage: 180 V
